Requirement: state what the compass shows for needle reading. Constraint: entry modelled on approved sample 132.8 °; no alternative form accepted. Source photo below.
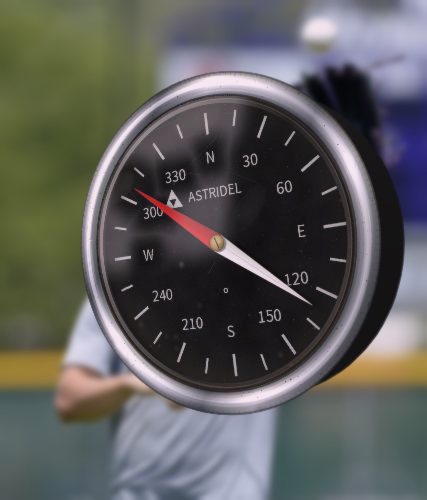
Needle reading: 307.5 °
